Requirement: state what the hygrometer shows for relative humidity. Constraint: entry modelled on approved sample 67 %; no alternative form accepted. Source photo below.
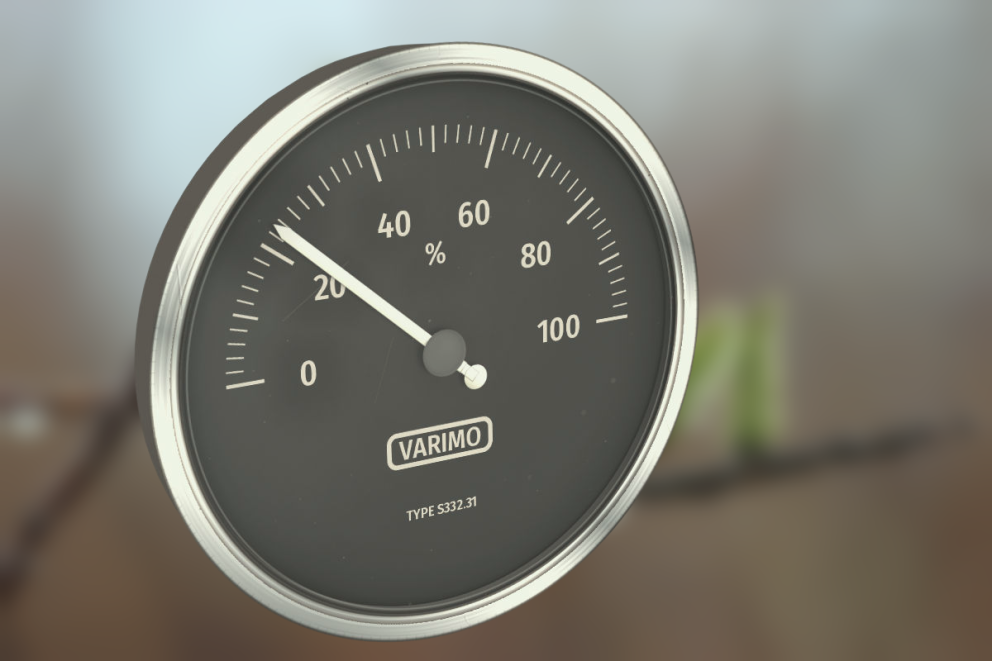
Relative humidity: 23 %
